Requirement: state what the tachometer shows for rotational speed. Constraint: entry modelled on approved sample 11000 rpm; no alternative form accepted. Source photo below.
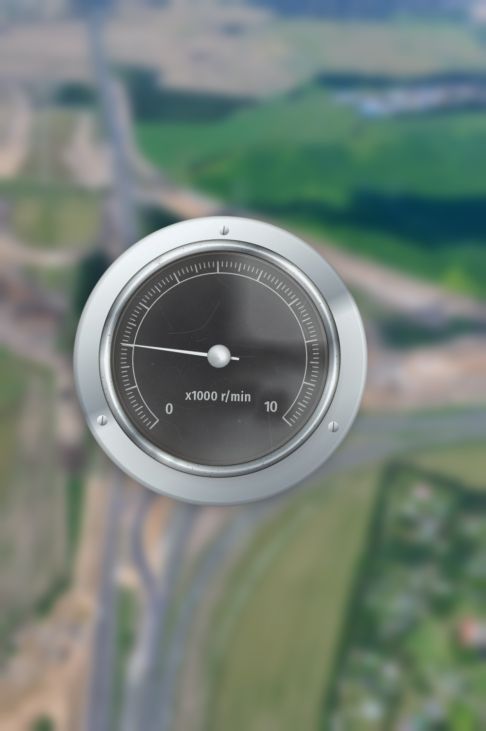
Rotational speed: 2000 rpm
